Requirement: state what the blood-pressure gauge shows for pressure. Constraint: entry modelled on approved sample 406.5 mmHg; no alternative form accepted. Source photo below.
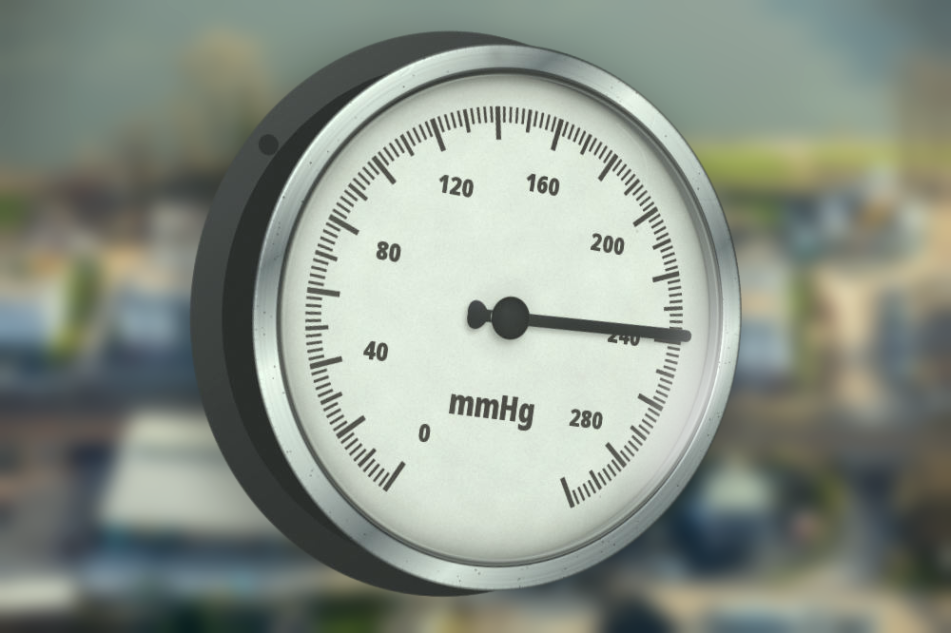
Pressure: 238 mmHg
